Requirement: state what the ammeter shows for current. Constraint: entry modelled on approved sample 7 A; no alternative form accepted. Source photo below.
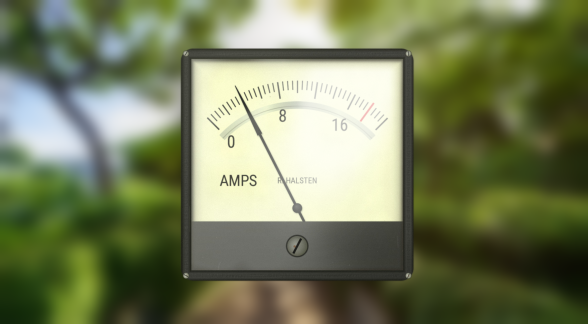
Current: 4 A
